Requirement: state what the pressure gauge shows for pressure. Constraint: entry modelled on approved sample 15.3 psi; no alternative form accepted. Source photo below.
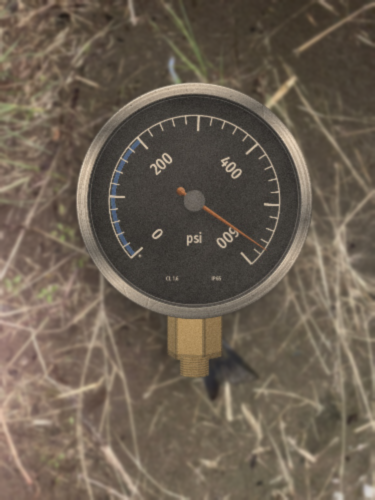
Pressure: 570 psi
